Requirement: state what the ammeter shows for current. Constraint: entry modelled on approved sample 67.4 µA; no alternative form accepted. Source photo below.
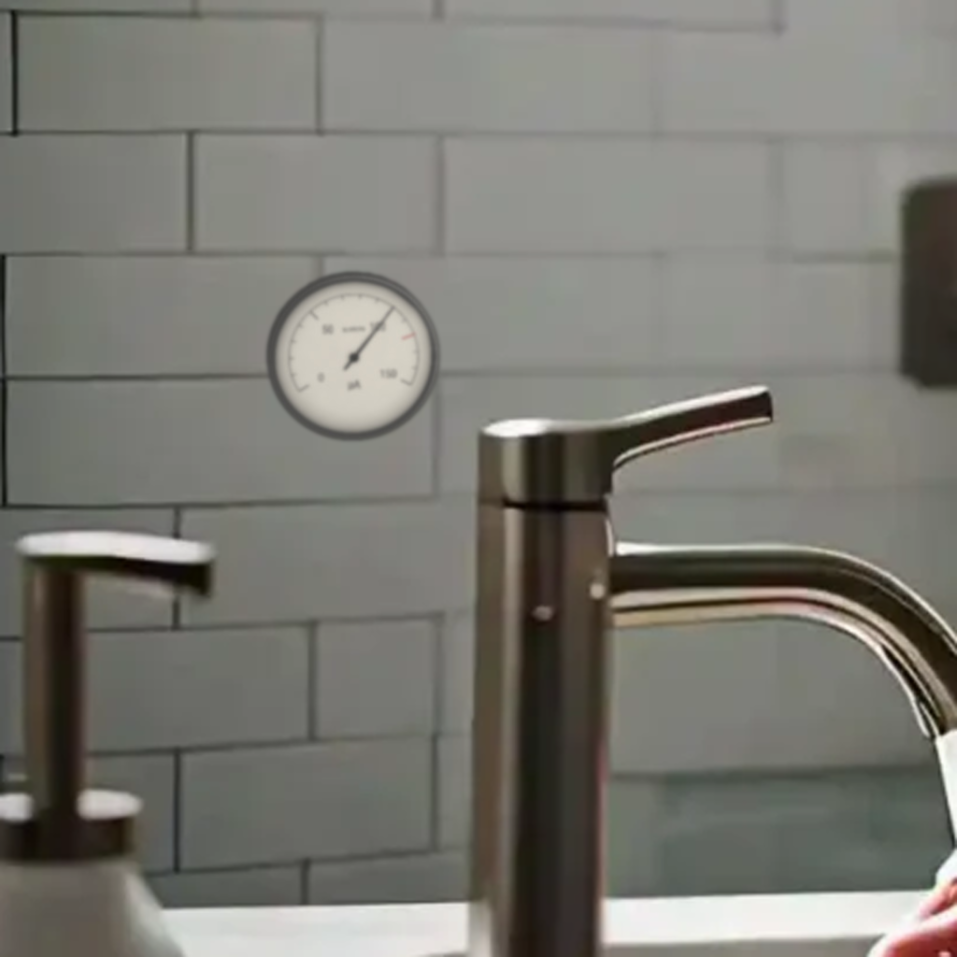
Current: 100 µA
